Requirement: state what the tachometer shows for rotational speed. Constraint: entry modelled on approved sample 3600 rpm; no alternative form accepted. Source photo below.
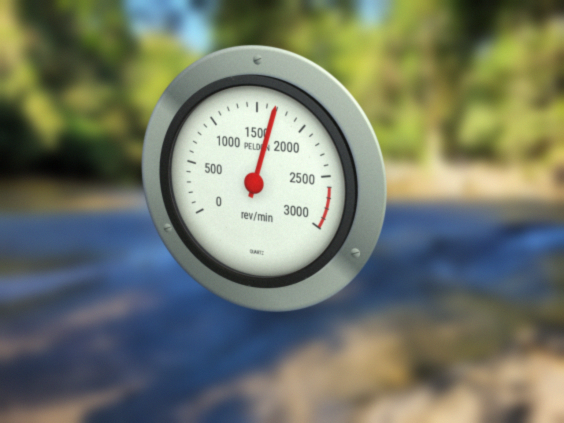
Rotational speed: 1700 rpm
